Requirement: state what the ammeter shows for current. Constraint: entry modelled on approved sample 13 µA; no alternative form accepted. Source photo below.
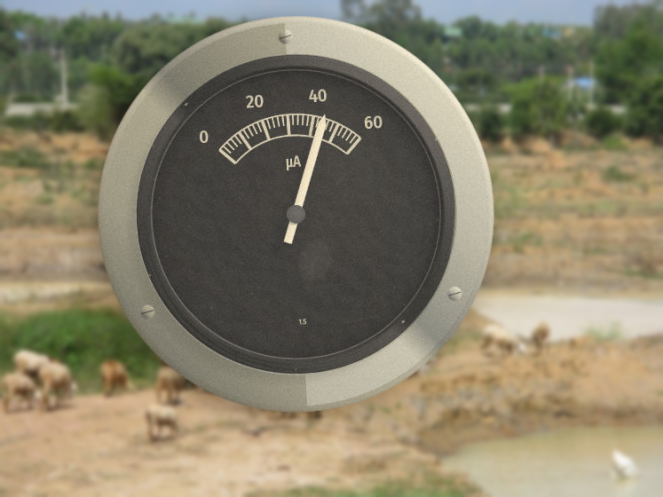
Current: 44 µA
